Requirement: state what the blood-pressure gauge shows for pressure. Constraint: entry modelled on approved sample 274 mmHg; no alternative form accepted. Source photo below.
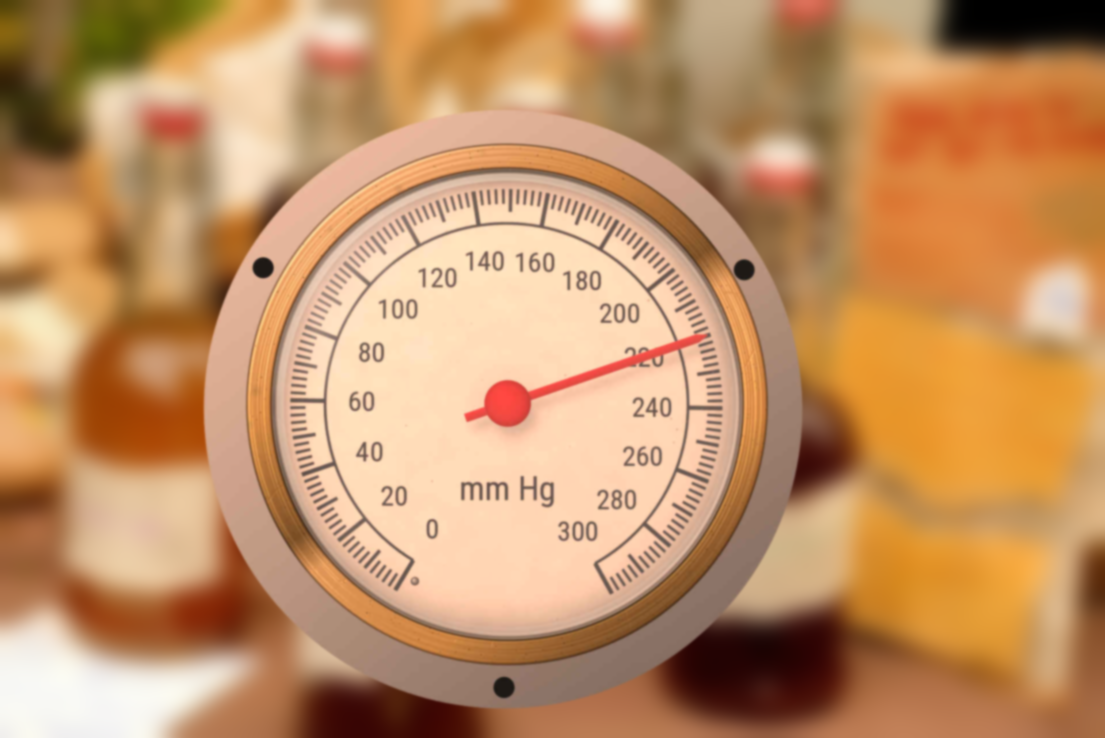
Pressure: 220 mmHg
